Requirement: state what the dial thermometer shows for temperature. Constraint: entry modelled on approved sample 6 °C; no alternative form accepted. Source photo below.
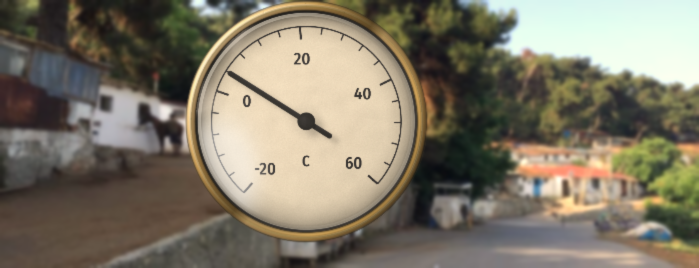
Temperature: 4 °C
